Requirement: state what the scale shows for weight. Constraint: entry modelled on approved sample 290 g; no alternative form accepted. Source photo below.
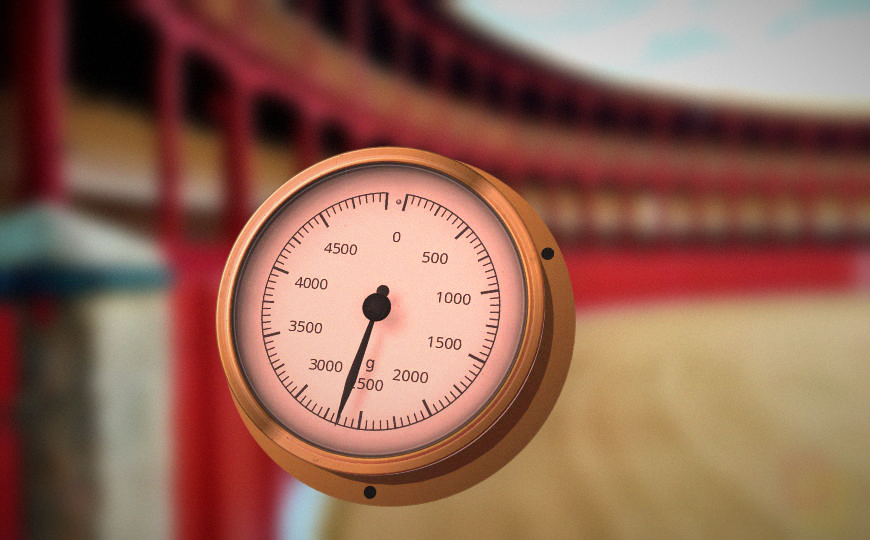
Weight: 2650 g
